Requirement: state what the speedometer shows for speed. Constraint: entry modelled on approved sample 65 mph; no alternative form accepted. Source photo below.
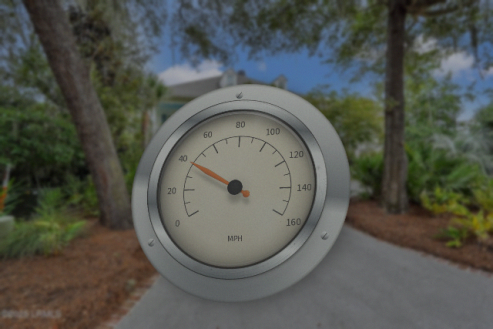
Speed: 40 mph
